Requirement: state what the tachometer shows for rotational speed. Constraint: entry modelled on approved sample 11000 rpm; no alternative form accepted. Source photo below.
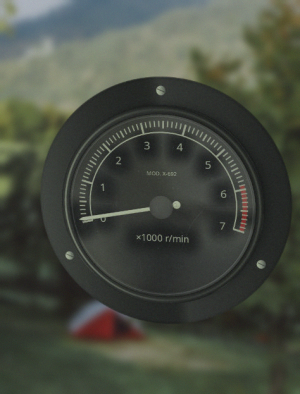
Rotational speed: 100 rpm
